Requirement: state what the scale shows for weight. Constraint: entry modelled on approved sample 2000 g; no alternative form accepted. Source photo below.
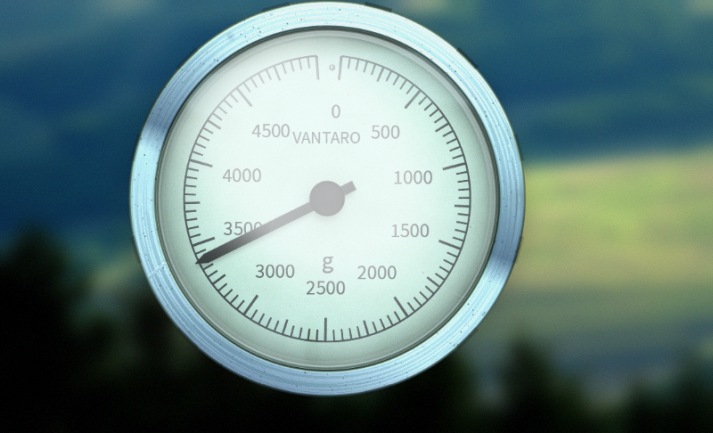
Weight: 3400 g
